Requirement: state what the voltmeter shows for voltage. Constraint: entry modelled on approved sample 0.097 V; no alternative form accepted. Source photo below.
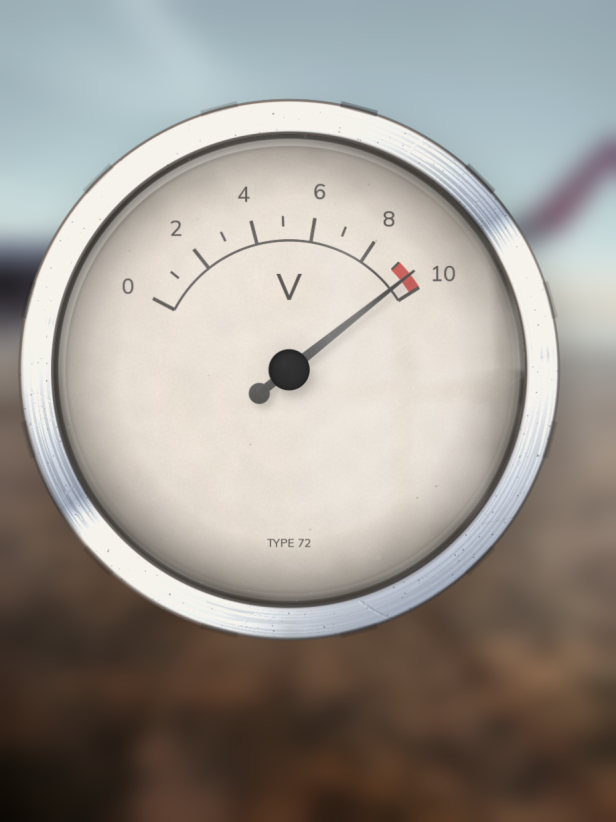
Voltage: 9.5 V
